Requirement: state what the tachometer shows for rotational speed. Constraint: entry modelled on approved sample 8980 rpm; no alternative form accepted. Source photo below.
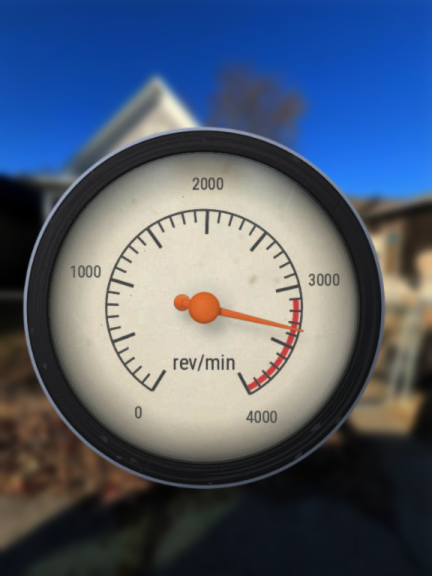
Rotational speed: 3350 rpm
